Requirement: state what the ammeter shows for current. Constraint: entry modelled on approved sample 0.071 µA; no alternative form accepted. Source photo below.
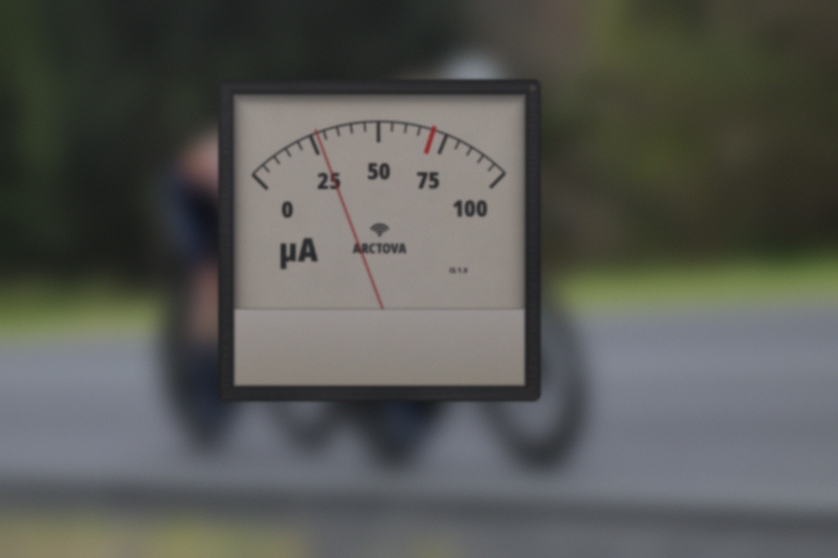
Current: 27.5 µA
